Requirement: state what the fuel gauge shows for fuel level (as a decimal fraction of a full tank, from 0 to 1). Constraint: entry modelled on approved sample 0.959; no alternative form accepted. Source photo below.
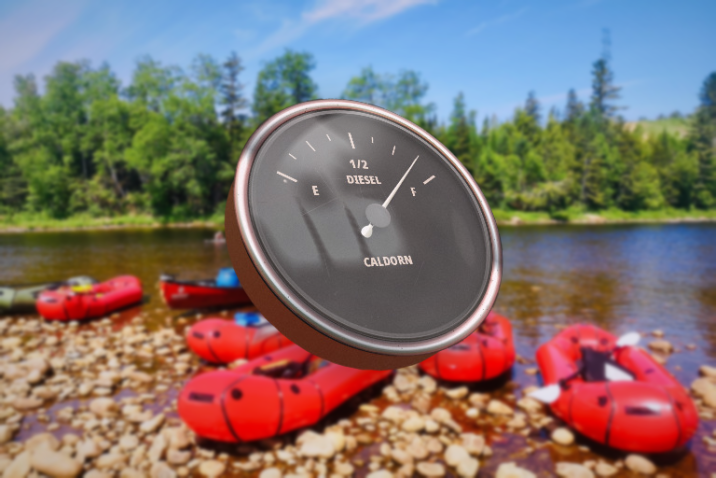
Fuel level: 0.875
